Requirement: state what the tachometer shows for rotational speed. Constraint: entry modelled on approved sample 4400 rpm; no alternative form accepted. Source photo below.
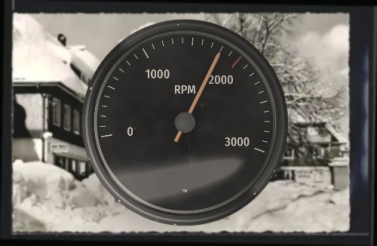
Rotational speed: 1800 rpm
